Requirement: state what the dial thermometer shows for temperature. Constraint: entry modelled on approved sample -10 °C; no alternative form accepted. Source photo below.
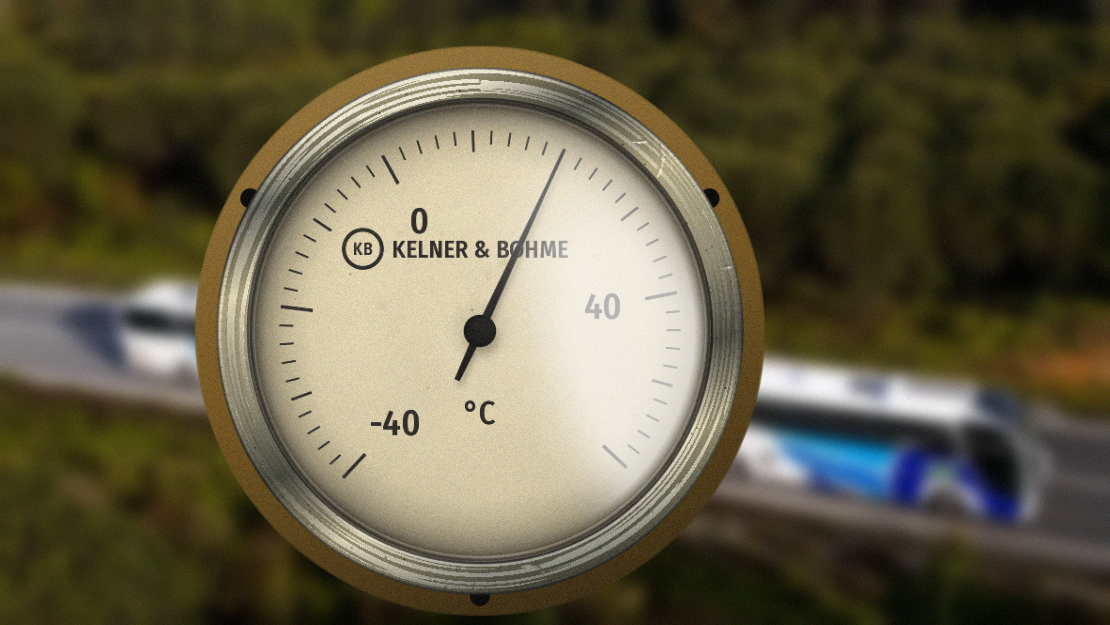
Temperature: 20 °C
